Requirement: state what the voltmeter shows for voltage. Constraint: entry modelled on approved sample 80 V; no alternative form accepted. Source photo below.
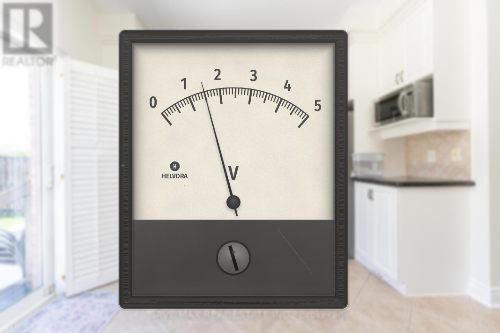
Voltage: 1.5 V
